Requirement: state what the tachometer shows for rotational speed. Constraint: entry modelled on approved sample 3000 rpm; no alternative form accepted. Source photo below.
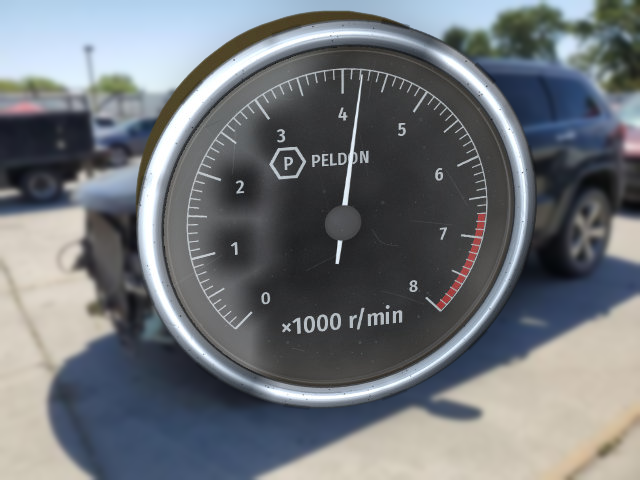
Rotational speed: 4200 rpm
